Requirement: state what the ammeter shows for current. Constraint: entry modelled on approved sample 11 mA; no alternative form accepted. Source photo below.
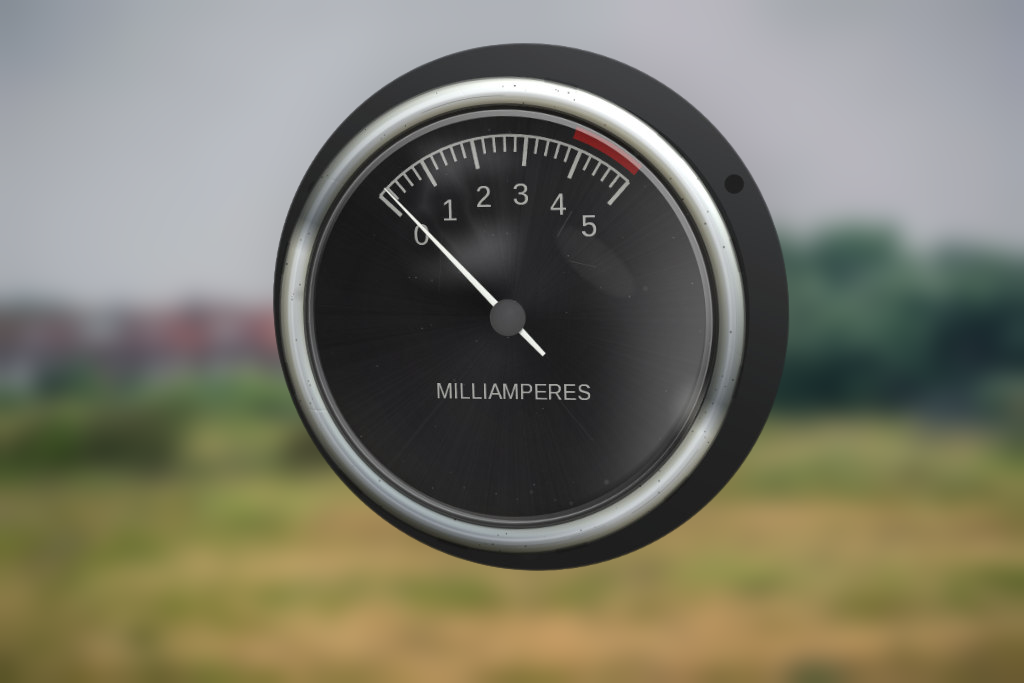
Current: 0.2 mA
